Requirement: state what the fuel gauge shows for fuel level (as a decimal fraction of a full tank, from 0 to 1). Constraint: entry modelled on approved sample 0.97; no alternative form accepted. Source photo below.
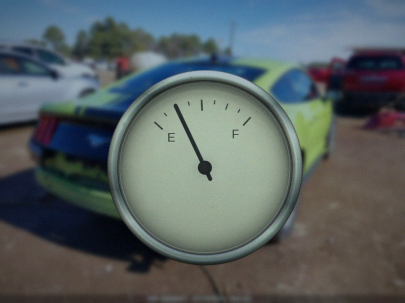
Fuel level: 0.25
